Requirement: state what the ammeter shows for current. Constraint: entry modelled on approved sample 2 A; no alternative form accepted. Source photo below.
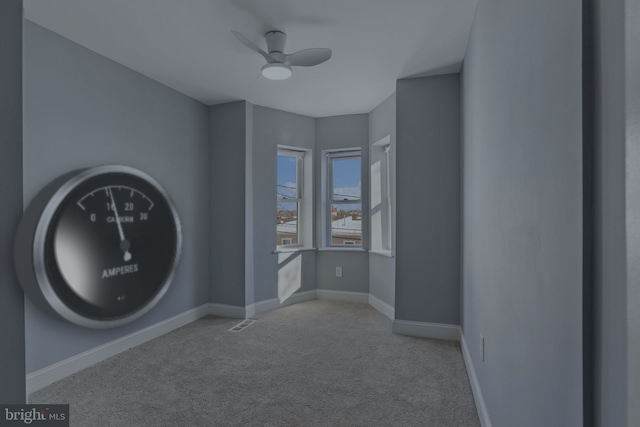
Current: 10 A
